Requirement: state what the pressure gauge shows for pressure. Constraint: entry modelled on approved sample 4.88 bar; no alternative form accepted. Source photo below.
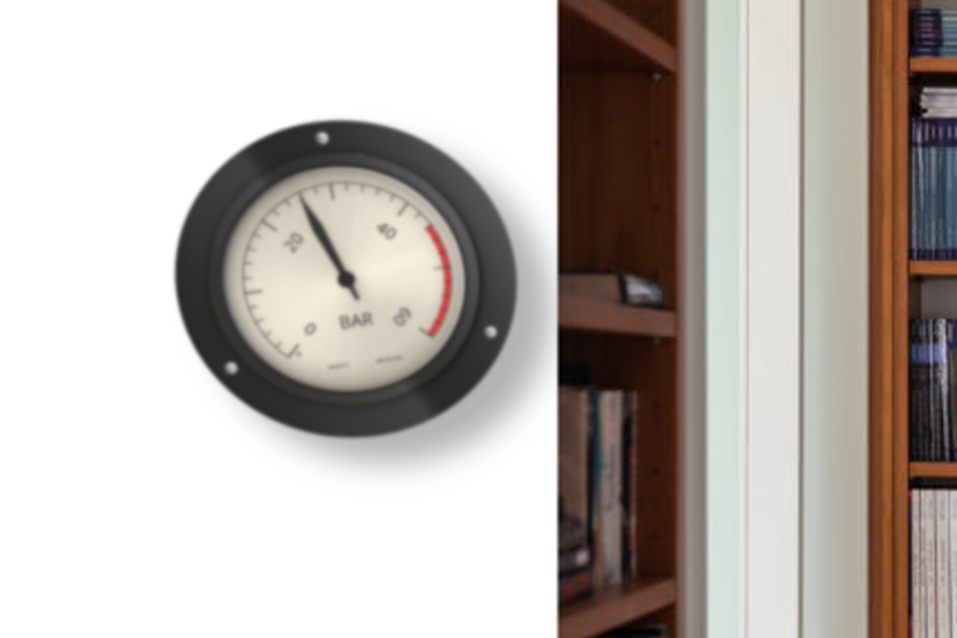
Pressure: 26 bar
